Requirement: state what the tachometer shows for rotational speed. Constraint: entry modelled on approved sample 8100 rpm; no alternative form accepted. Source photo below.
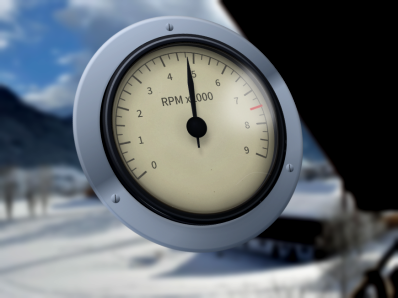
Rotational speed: 4750 rpm
